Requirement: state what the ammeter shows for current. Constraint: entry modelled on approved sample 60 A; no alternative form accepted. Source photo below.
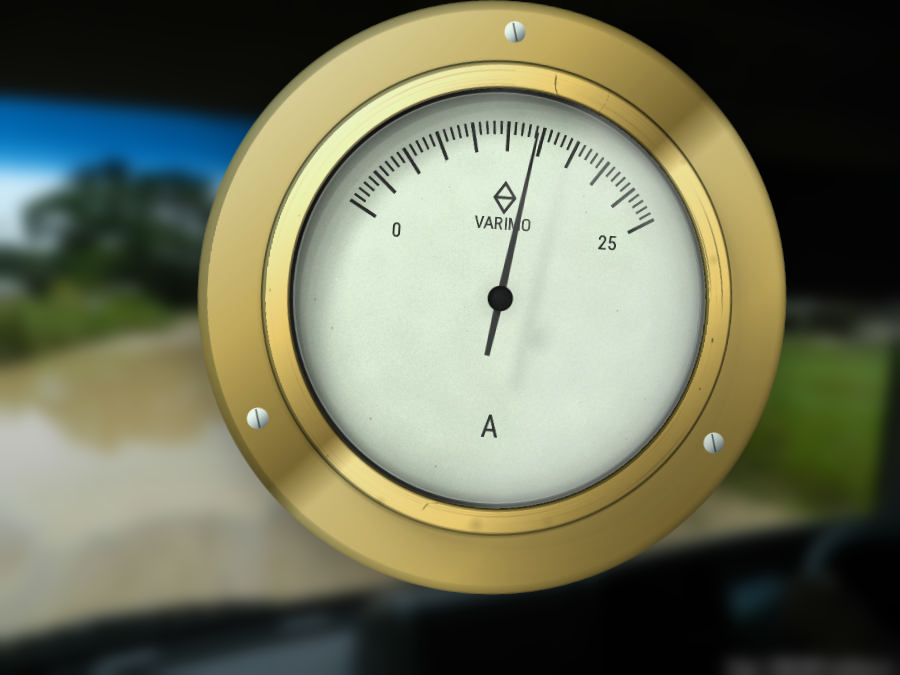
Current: 14.5 A
